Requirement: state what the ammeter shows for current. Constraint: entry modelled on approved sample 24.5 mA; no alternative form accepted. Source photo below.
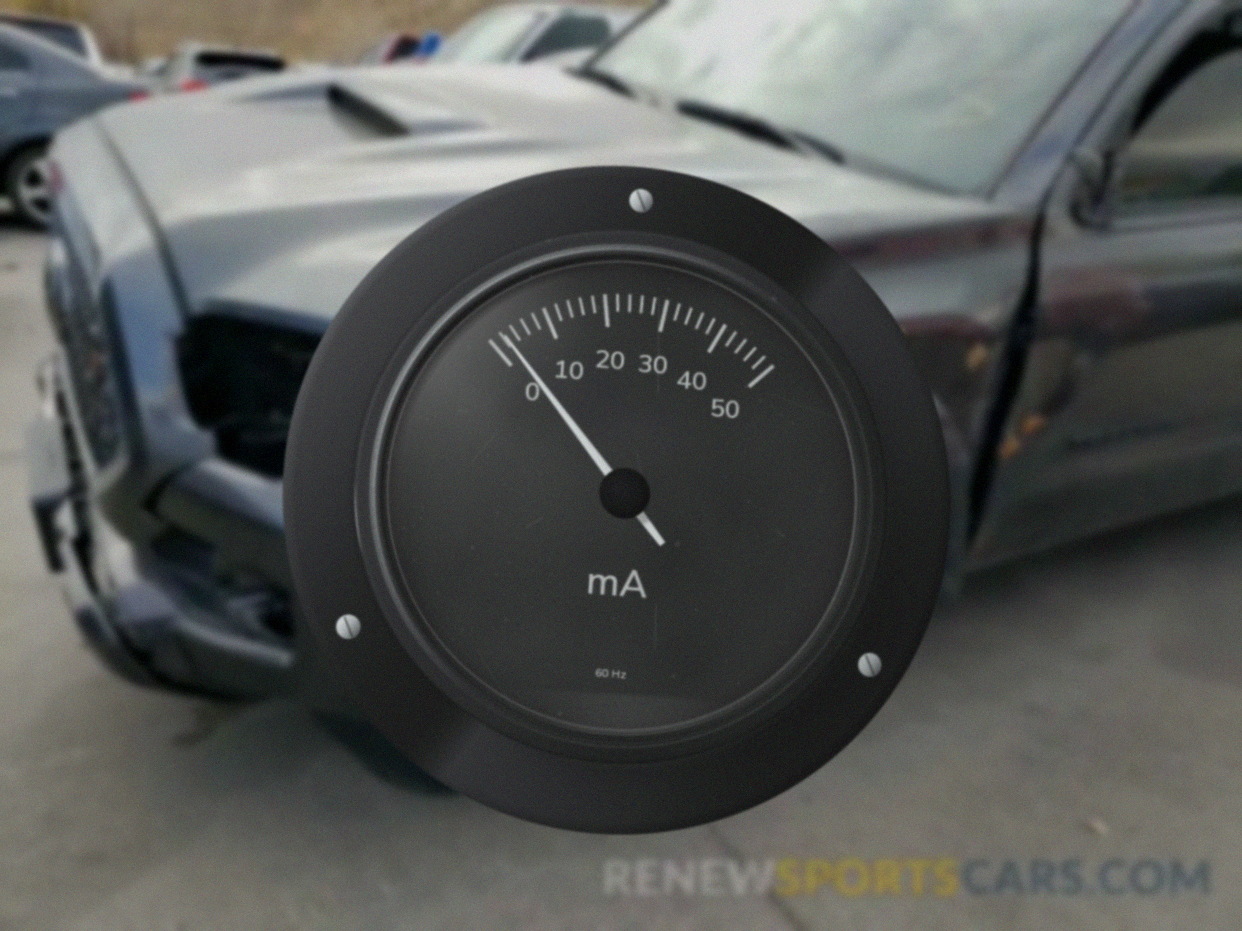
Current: 2 mA
